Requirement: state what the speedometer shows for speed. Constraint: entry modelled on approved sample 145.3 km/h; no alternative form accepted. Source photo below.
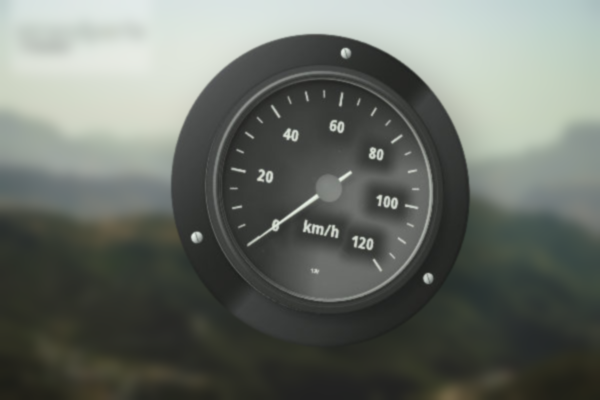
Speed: 0 km/h
